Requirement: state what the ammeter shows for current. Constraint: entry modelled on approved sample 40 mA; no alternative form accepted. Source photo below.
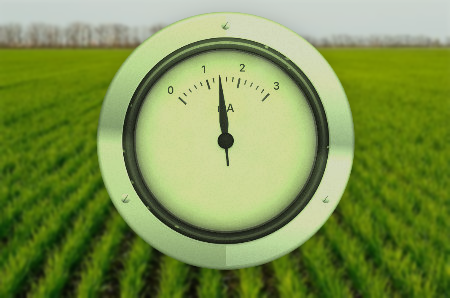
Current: 1.4 mA
